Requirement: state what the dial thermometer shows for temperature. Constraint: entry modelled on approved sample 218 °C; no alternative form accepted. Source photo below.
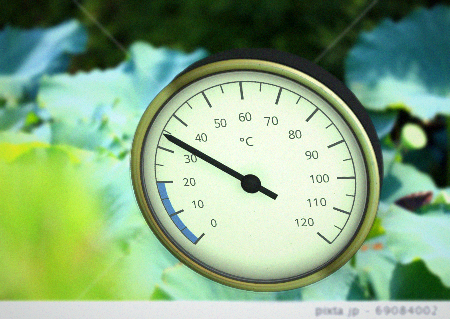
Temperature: 35 °C
